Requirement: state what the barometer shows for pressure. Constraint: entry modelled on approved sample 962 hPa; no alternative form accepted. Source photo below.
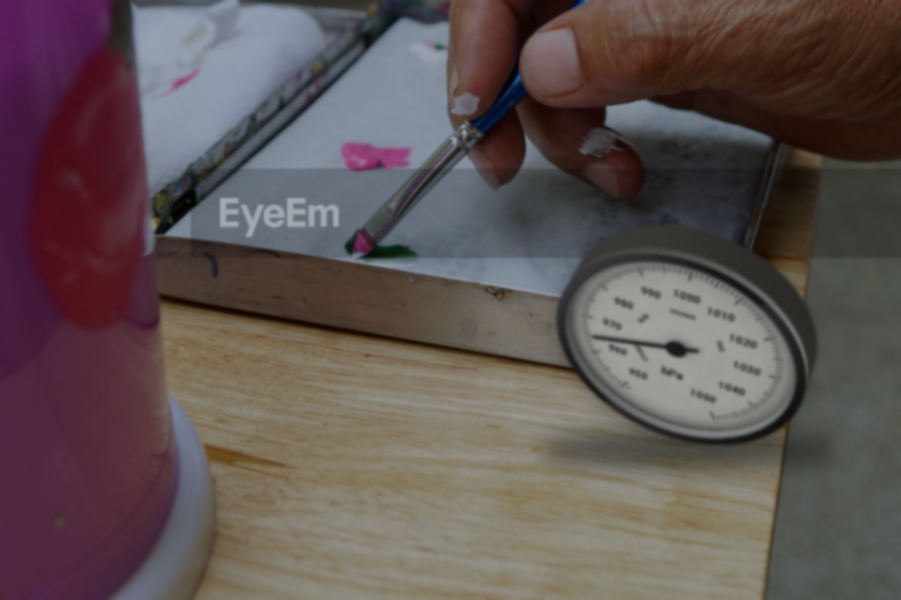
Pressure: 965 hPa
